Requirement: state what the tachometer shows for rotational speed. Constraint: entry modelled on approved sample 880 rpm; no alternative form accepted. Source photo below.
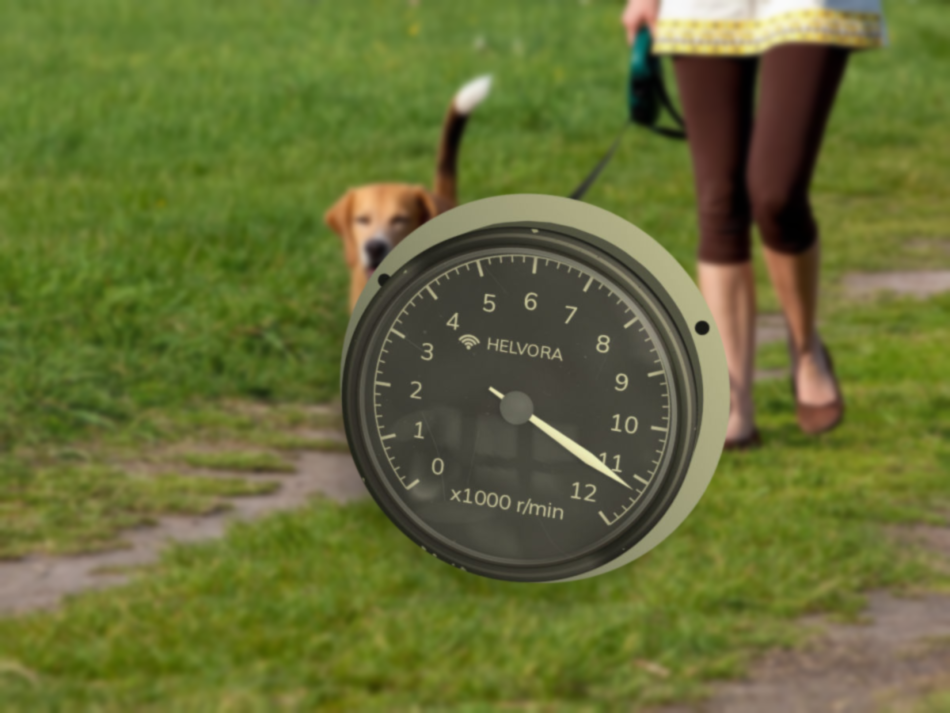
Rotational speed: 11200 rpm
